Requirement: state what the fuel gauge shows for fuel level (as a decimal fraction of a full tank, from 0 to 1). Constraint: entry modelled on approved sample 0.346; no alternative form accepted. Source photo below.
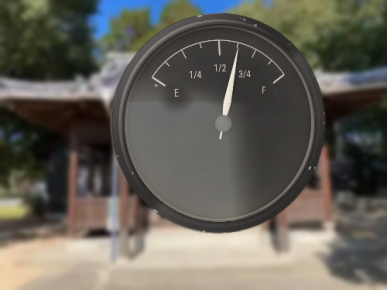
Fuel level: 0.625
